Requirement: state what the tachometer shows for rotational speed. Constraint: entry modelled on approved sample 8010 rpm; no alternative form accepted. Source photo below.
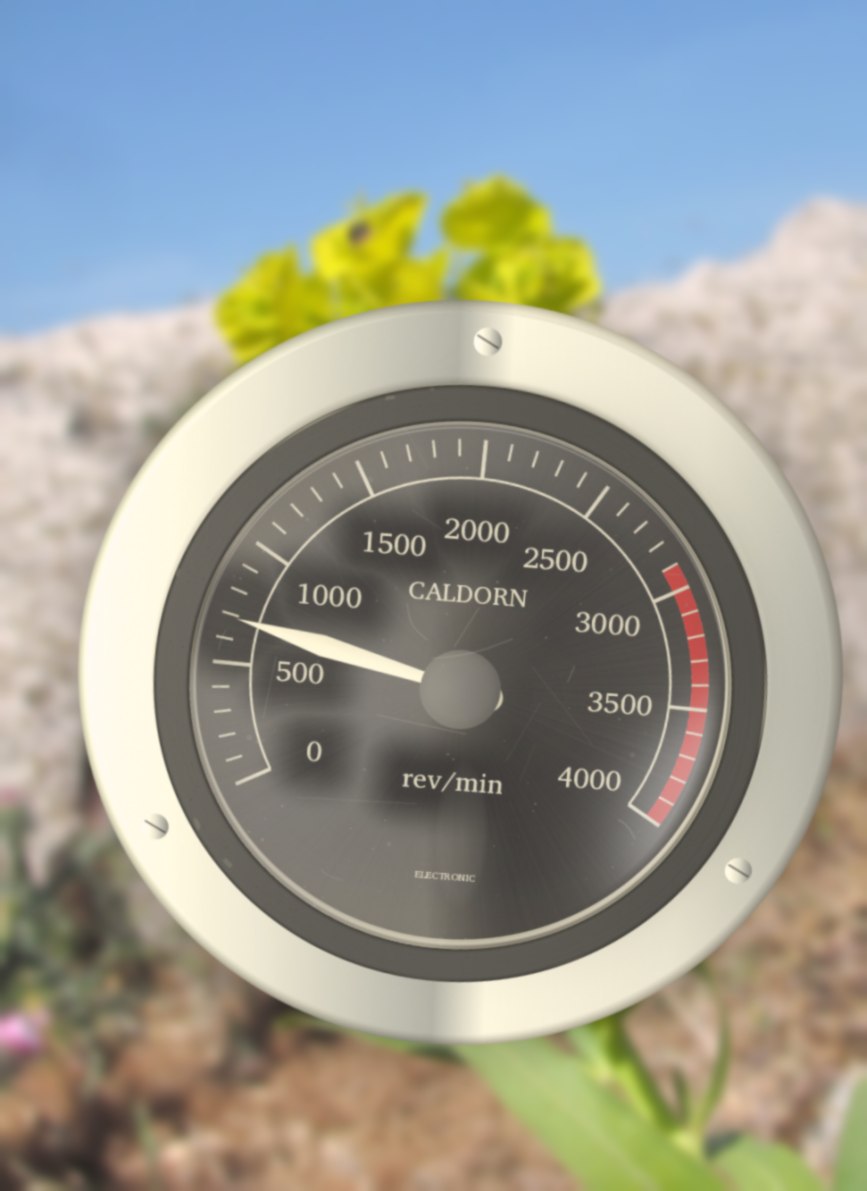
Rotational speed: 700 rpm
